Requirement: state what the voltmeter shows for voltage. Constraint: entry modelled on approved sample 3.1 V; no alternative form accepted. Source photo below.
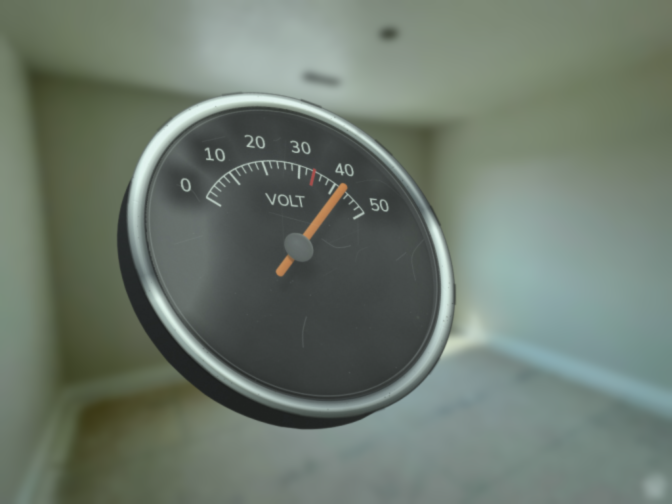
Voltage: 42 V
